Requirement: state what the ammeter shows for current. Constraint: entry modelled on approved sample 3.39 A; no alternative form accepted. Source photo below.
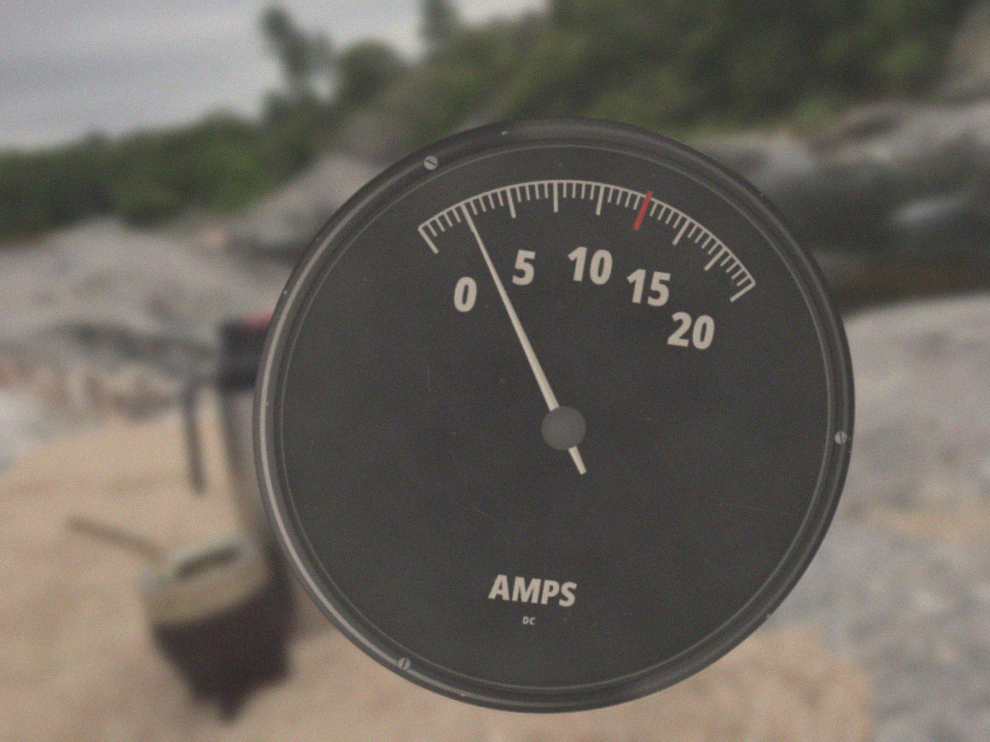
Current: 2.5 A
